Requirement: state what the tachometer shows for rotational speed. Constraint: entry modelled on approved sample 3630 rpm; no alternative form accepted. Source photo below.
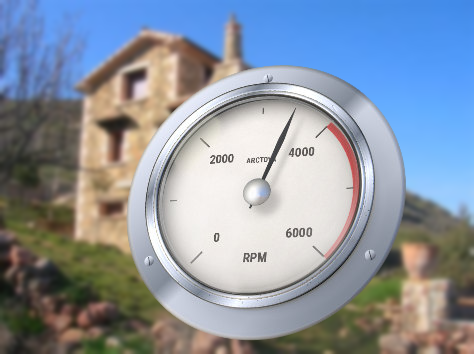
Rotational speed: 3500 rpm
